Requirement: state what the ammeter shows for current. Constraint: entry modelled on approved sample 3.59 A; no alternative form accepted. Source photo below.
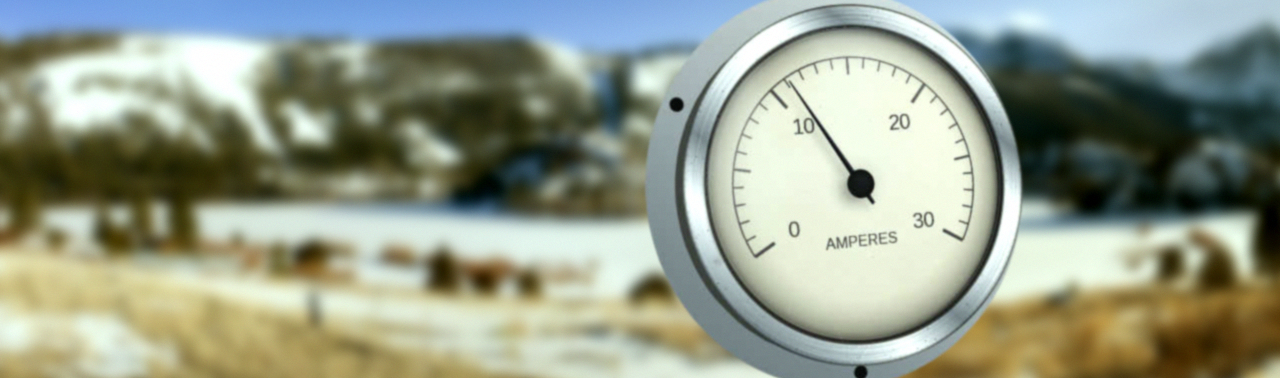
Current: 11 A
